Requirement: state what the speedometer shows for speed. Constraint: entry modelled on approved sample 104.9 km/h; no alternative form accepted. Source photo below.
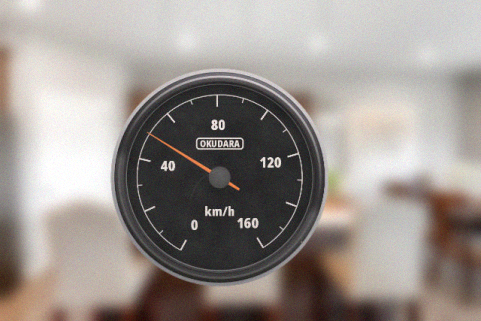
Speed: 50 km/h
